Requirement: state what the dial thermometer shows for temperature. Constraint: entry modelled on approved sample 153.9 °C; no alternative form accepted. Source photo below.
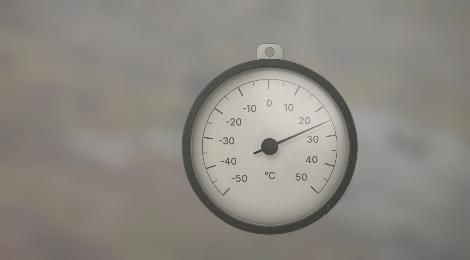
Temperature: 25 °C
